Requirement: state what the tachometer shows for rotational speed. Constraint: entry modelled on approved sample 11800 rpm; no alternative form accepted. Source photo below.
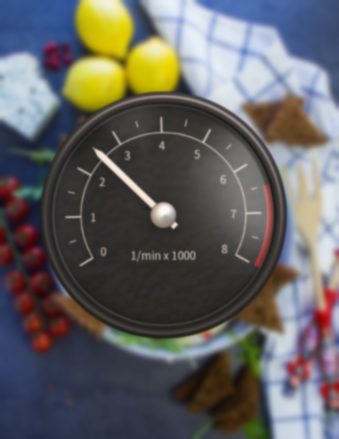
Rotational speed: 2500 rpm
